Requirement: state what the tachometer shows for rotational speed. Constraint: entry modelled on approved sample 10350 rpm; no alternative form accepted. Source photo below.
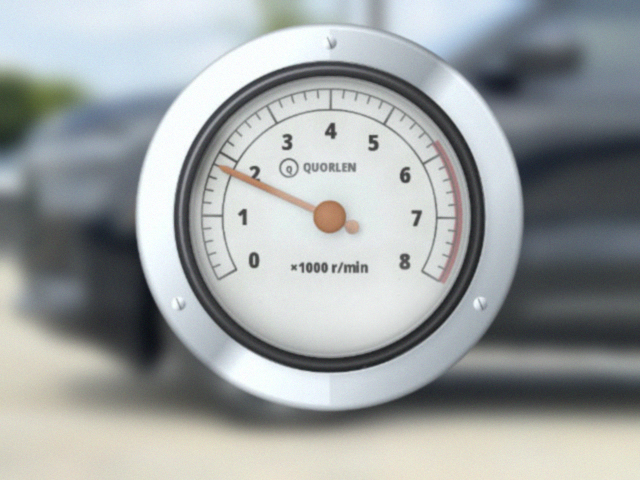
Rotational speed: 1800 rpm
